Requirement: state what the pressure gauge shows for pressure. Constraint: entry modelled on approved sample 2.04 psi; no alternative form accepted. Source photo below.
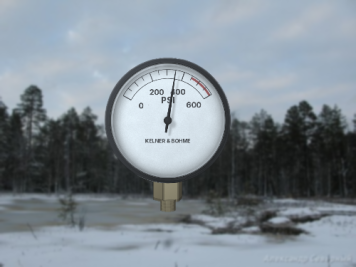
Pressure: 350 psi
